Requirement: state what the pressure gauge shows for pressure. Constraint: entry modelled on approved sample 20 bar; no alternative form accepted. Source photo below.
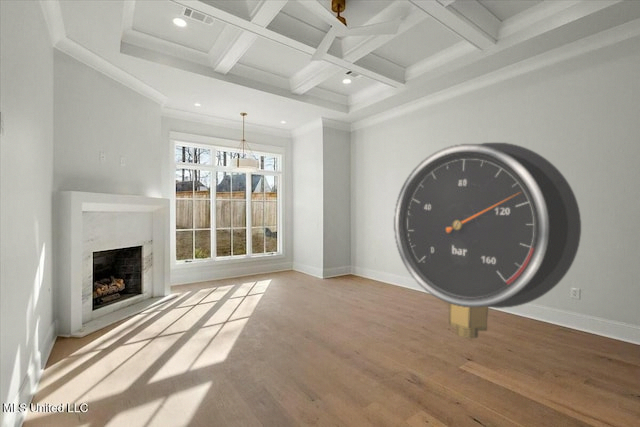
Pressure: 115 bar
